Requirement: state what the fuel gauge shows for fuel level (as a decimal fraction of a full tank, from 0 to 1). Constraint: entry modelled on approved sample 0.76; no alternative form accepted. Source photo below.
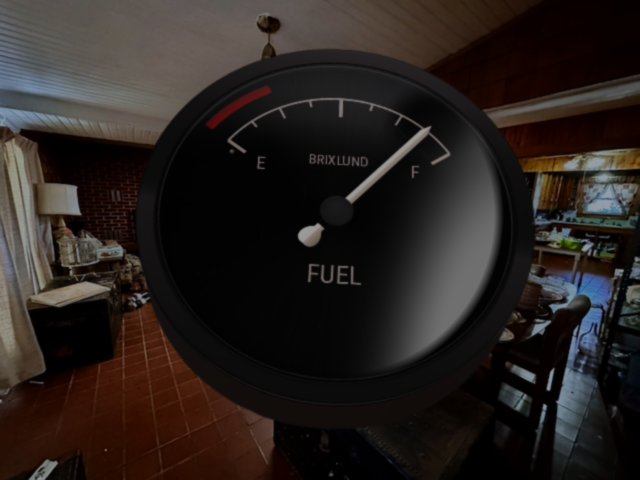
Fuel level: 0.875
